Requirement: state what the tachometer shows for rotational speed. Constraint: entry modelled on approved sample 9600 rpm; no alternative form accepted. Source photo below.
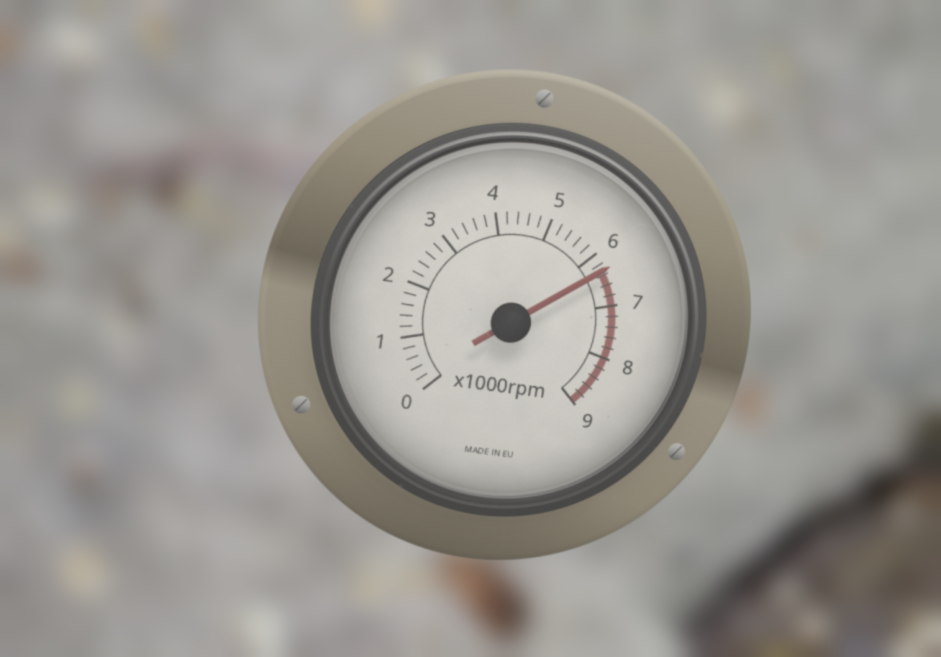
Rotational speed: 6300 rpm
